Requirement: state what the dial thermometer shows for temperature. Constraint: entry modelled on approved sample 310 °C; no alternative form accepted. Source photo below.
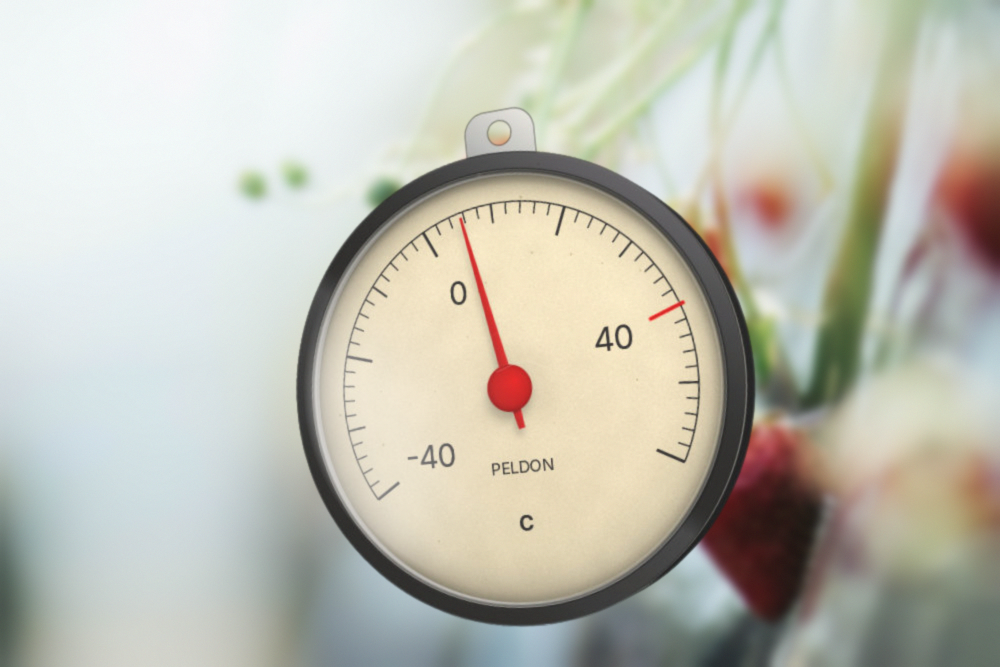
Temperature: 6 °C
